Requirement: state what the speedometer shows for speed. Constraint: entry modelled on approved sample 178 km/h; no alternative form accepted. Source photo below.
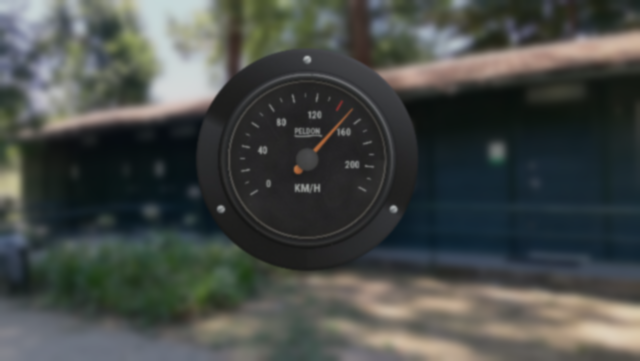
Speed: 150 km/h
